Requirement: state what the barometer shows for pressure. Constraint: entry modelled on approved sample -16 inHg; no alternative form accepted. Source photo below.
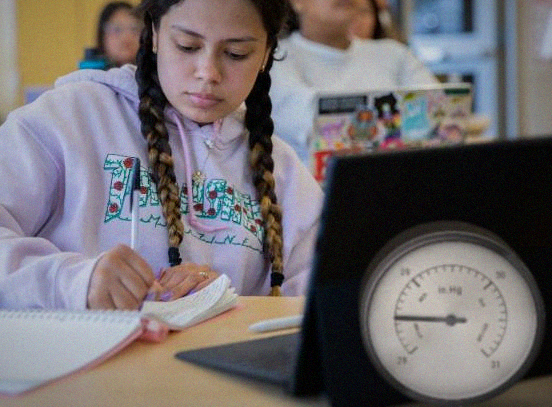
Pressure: 28.5 inHg
